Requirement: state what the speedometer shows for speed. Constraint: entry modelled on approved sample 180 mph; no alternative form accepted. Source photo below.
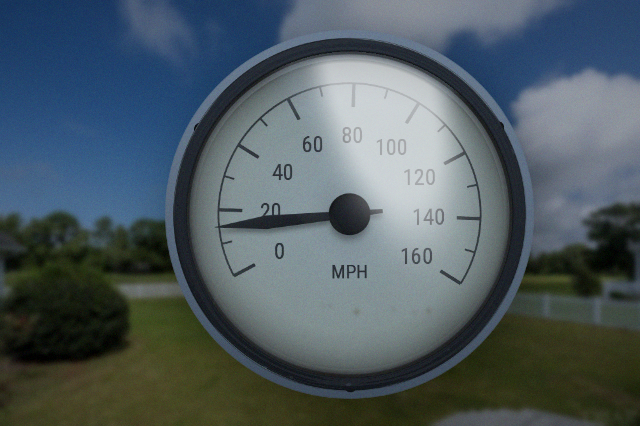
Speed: 15 mph
